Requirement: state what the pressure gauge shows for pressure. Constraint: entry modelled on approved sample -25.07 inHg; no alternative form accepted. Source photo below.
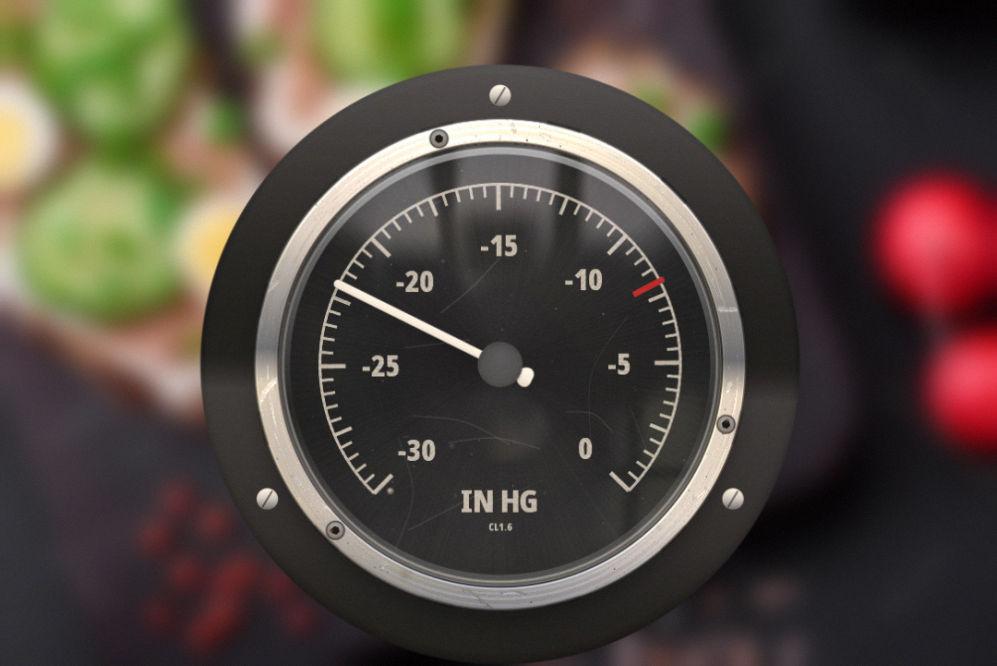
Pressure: -22 inHg
